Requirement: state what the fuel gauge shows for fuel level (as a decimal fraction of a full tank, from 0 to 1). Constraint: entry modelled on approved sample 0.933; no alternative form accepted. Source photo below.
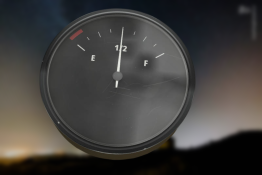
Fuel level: 0.5
